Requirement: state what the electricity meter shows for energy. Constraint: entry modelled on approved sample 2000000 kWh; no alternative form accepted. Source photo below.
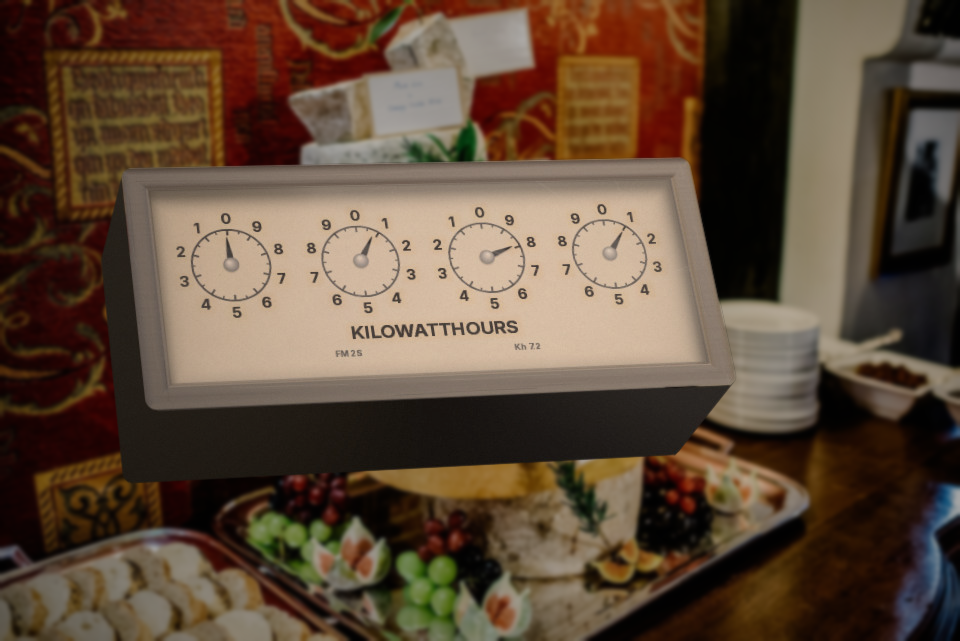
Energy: 81 kWh
